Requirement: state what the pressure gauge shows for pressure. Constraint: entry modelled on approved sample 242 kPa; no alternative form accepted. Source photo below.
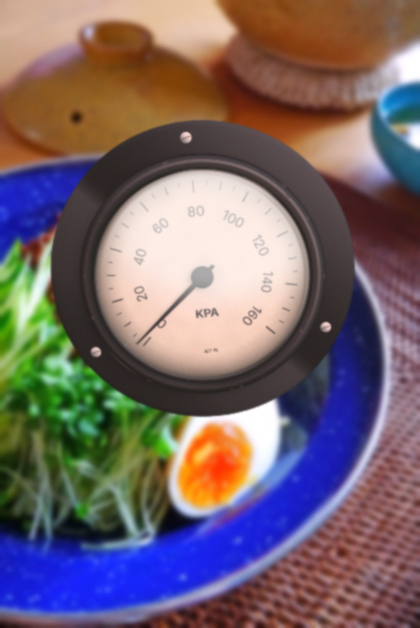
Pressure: 2.5 kPa
